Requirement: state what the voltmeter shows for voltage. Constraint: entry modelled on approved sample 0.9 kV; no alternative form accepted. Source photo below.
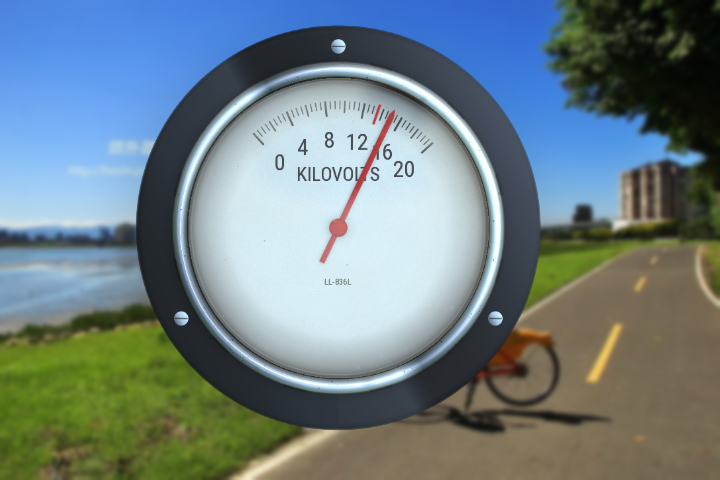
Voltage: 15 kV
